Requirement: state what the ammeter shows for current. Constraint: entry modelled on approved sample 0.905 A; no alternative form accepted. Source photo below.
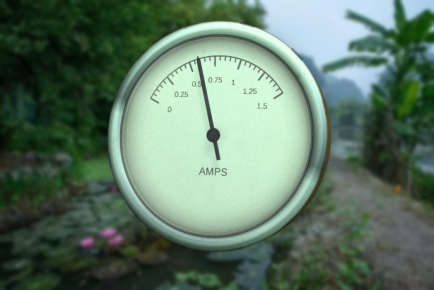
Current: 0.6 A
